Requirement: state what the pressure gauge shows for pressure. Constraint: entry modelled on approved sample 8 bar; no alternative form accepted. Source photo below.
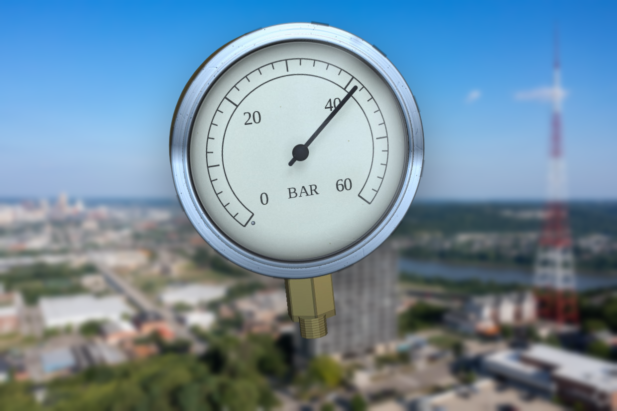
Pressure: 41 bar
